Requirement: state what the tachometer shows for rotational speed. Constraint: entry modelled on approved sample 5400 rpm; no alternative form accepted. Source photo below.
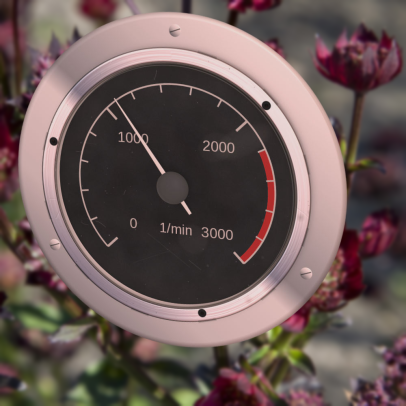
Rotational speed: 1100 rpm
